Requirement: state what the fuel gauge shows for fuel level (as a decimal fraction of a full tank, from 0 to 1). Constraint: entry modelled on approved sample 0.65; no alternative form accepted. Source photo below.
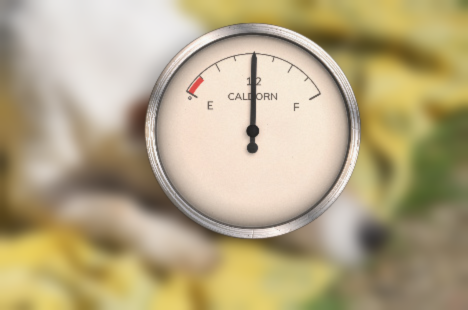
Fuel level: 0.5
